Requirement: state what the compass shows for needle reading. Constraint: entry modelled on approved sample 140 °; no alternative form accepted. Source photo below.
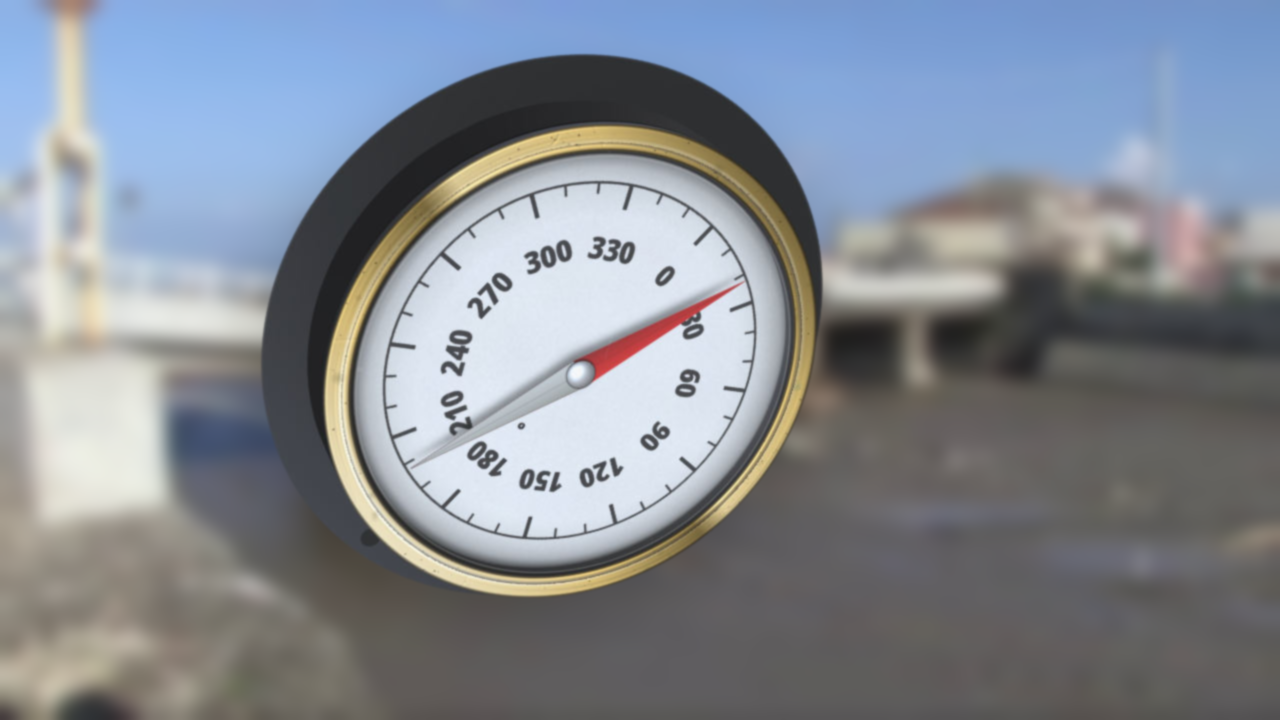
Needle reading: 20 °
